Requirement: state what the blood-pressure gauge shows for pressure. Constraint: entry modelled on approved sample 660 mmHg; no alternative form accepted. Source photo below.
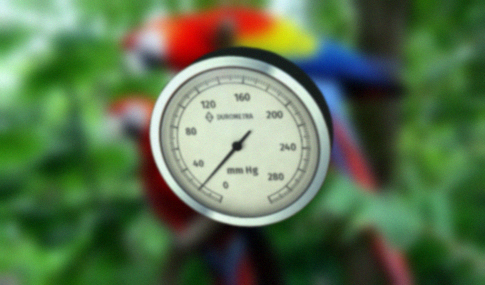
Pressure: 20 mmHg
